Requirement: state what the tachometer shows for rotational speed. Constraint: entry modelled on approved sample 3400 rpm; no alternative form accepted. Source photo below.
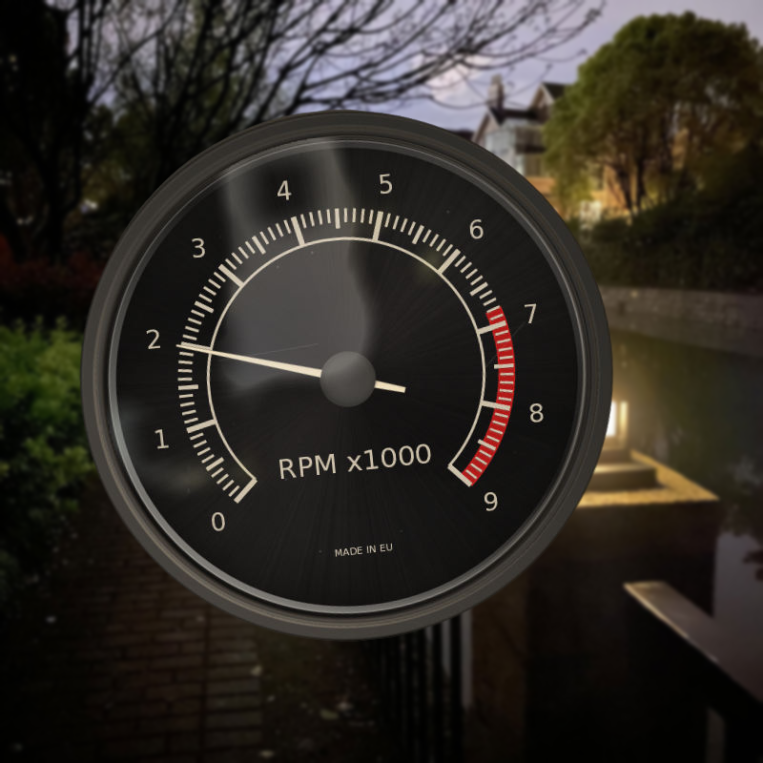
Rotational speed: 2000 rpm
